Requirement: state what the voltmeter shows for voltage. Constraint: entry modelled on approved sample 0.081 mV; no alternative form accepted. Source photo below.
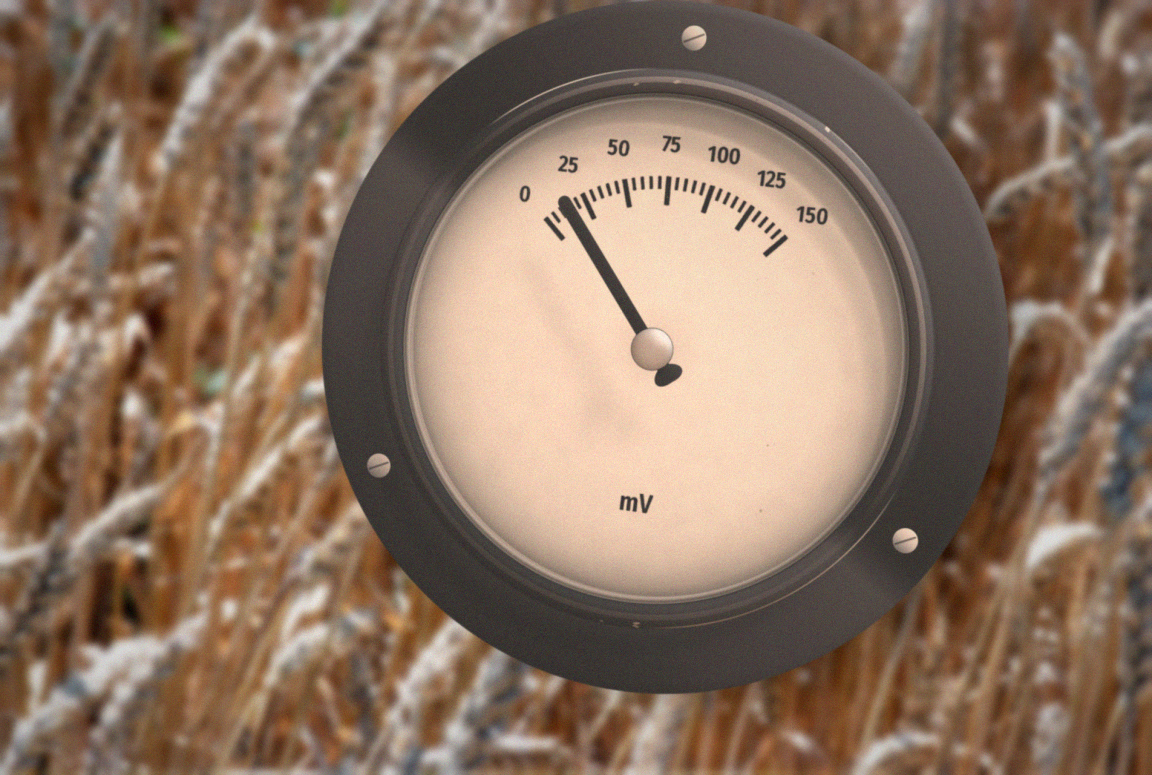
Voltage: 15 mV
